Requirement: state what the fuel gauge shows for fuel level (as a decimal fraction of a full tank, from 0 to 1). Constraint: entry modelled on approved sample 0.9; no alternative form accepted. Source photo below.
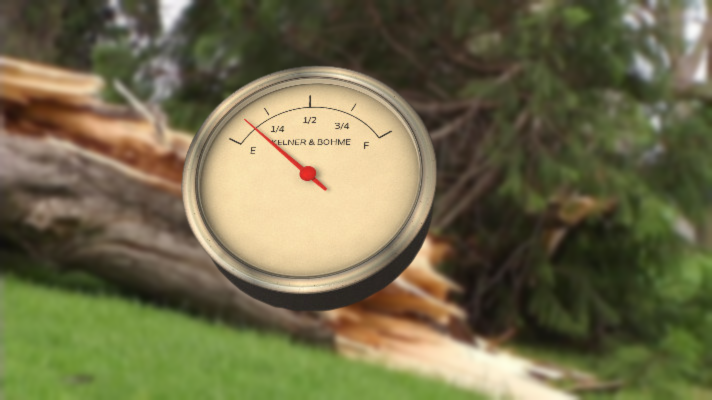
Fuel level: 0.125
